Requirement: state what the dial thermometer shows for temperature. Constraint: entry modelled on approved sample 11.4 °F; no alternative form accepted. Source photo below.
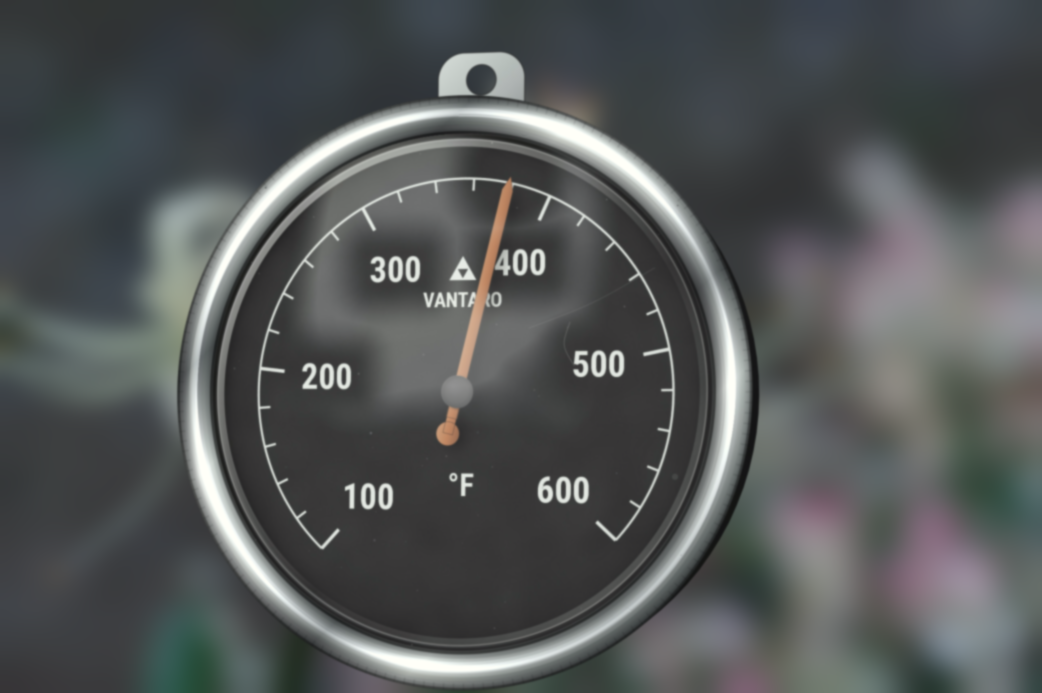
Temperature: 380 °F
